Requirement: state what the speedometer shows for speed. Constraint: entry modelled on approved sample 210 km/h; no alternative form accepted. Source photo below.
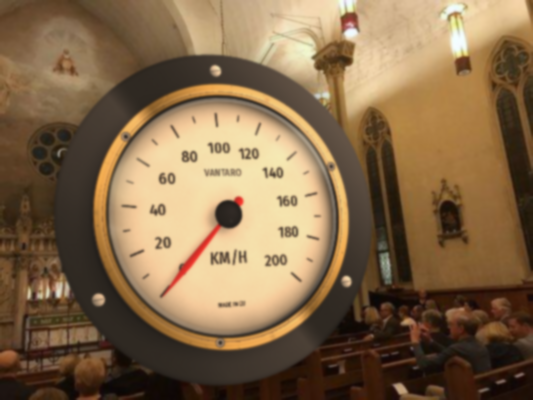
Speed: 0 km/h
